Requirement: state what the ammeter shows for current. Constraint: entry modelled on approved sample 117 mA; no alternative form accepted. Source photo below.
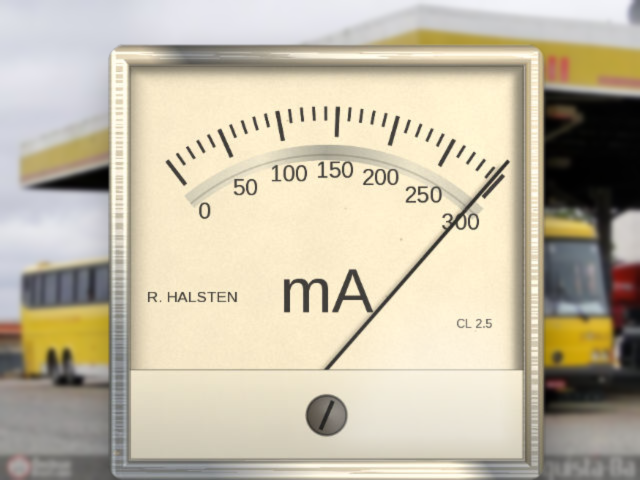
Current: 295 mA
